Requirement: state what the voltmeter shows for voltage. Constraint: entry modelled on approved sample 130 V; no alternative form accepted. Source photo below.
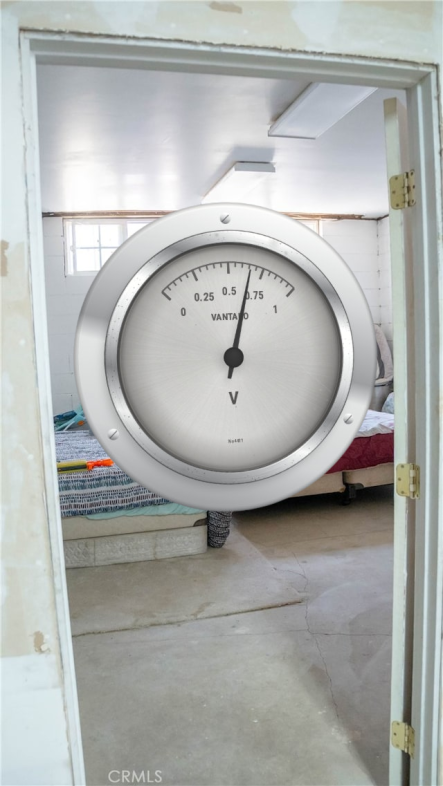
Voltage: 0.65 V
